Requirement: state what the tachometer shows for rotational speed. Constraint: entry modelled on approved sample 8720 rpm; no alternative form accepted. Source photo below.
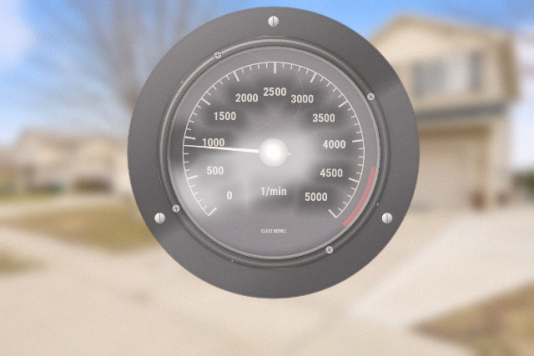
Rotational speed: 900 rpm
